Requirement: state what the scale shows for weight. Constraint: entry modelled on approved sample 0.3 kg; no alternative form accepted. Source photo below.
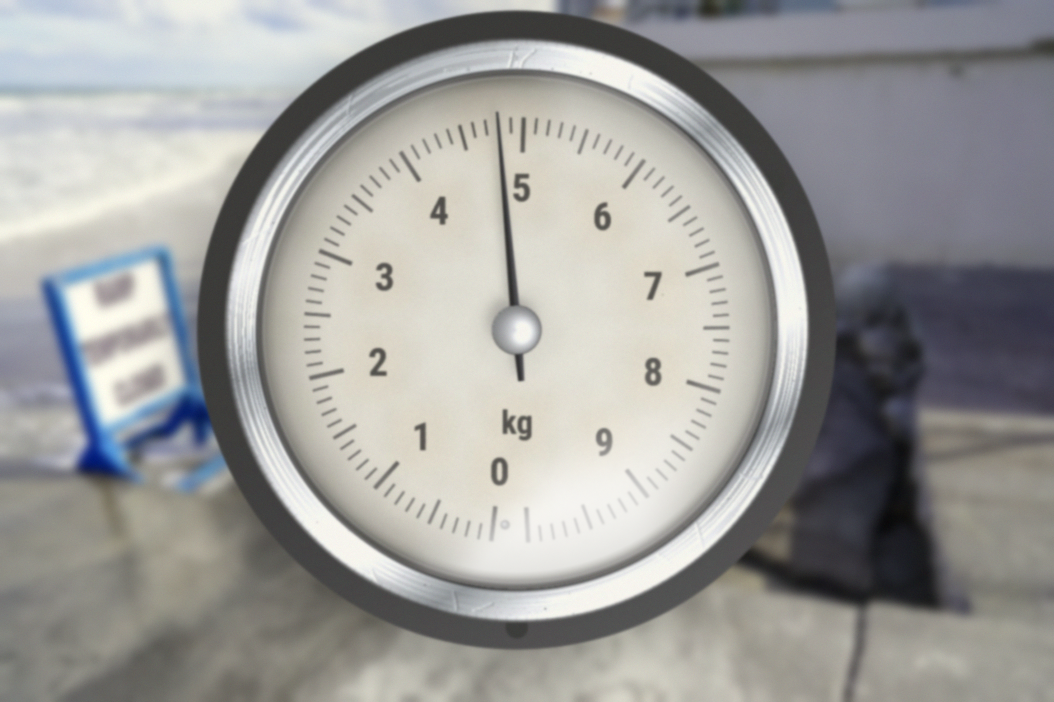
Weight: 4.8 kg
